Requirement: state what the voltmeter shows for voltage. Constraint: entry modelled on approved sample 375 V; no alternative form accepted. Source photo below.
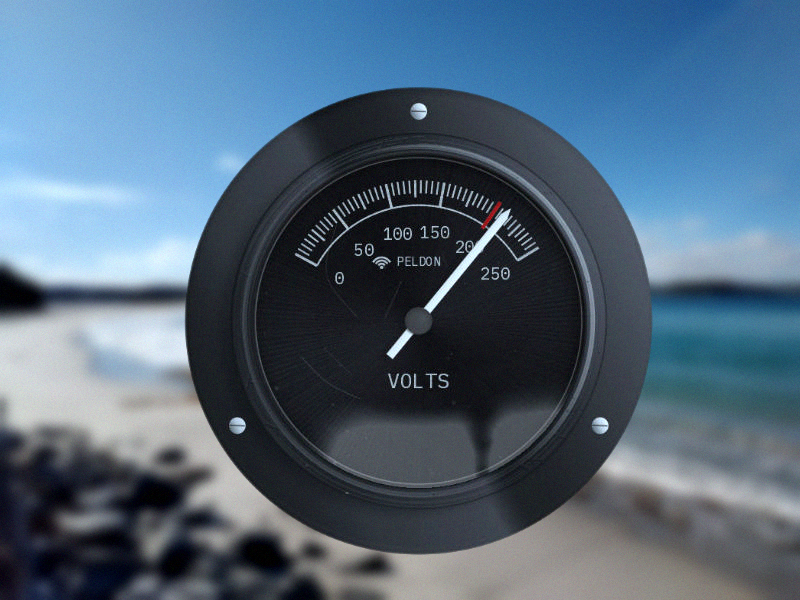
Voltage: 210 V
